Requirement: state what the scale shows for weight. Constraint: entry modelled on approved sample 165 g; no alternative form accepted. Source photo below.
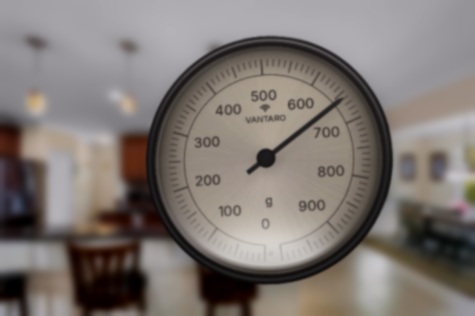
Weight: 660 g
